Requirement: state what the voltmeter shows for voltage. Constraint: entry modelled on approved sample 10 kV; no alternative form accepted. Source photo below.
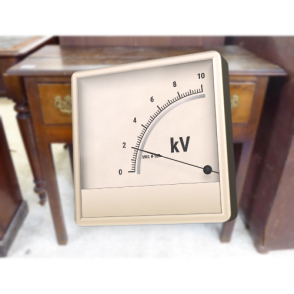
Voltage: 2 kV
